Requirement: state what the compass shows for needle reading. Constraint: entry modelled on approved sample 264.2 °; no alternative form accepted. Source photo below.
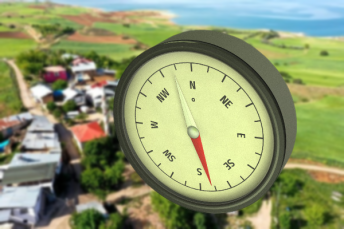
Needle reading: 165 °
